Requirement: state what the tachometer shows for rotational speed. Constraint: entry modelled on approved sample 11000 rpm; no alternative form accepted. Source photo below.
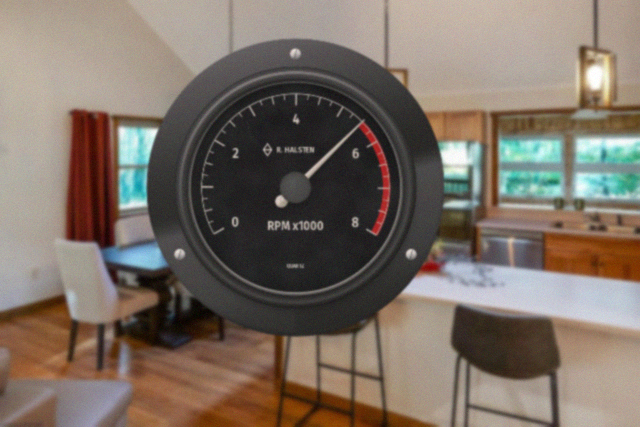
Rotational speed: 5500 rpm
